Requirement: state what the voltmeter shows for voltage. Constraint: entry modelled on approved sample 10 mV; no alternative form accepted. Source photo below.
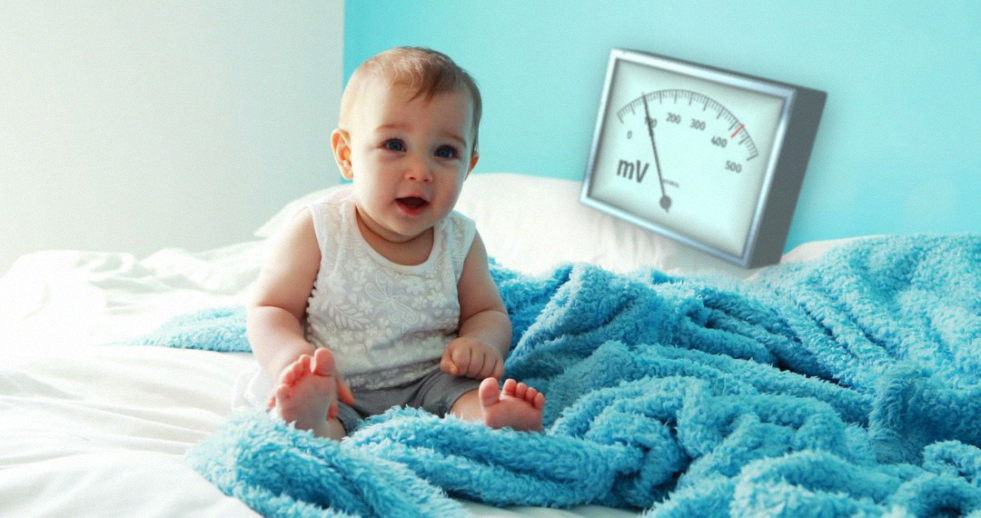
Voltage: 100 mV
